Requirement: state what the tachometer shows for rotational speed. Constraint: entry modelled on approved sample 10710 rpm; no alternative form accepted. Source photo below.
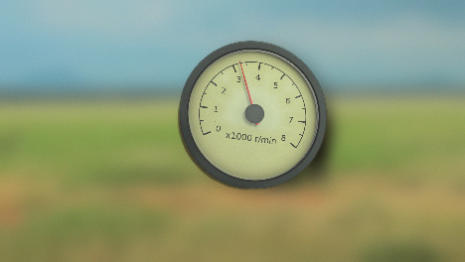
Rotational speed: 3250 rpm
